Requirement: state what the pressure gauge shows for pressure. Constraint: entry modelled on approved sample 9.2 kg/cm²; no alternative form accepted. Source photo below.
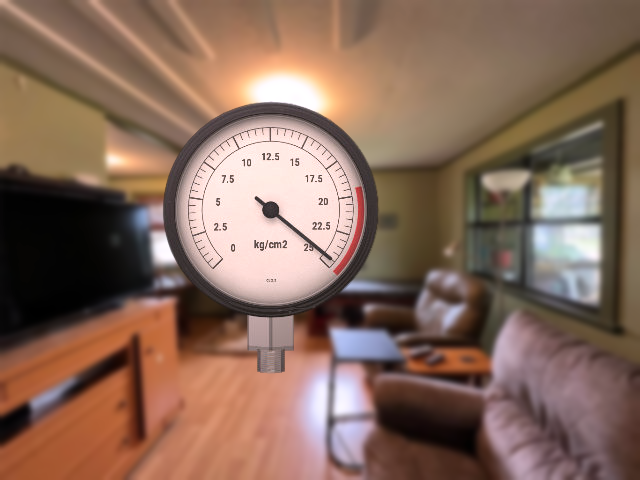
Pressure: 24.5 kg/cm²
